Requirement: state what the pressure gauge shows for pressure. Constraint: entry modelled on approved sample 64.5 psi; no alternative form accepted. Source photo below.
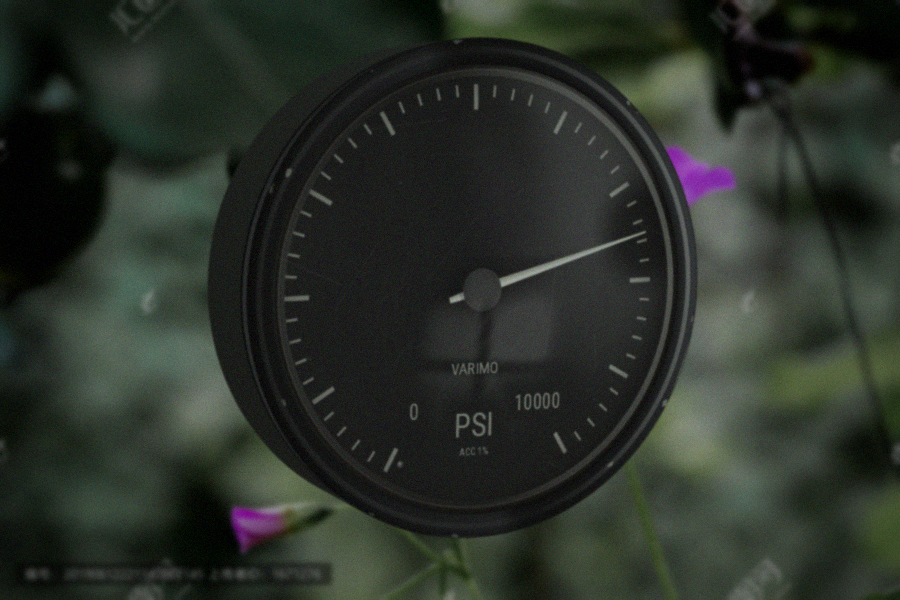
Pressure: 7500 psi
